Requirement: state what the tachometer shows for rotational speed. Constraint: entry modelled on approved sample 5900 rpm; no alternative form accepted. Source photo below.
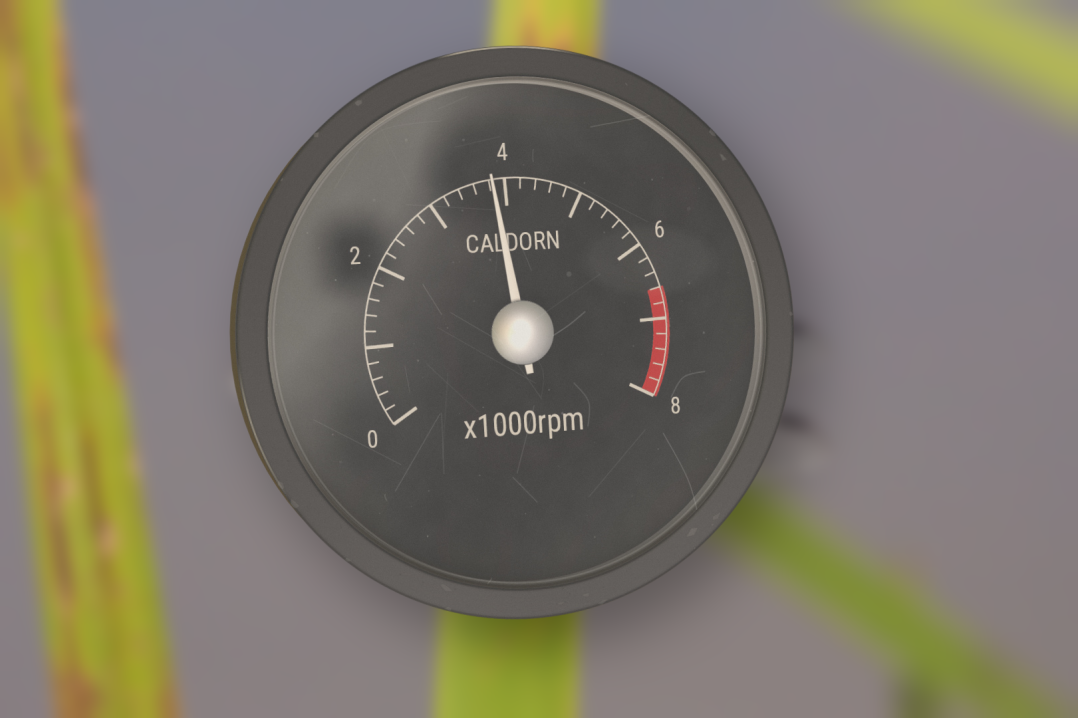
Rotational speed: 3800 rpm
